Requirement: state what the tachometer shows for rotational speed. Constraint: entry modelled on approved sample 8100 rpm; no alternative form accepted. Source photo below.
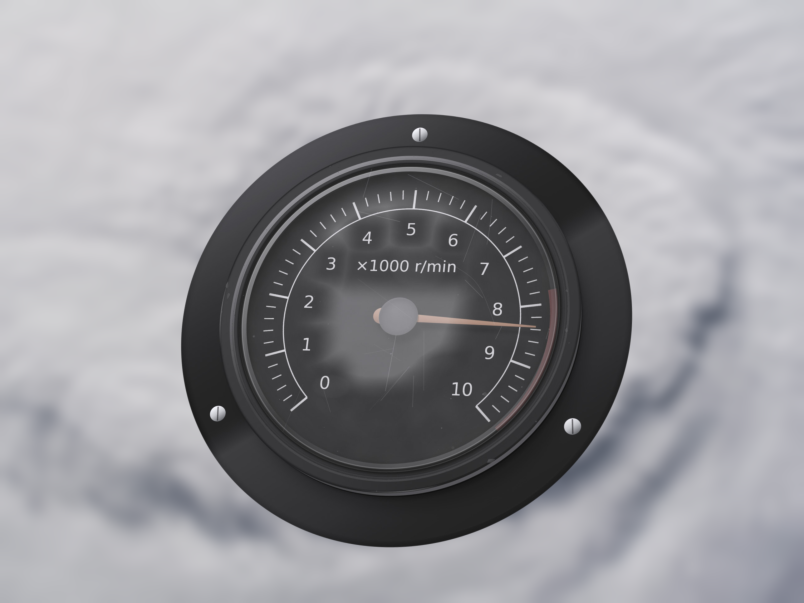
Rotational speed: 8400 rpm
